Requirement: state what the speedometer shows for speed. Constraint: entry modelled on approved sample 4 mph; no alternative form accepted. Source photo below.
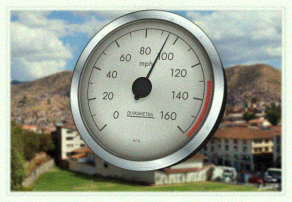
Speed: 95 mph
